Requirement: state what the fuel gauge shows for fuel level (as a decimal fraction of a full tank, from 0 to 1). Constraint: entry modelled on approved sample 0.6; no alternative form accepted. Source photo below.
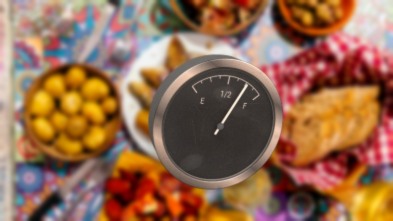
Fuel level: 0.75
